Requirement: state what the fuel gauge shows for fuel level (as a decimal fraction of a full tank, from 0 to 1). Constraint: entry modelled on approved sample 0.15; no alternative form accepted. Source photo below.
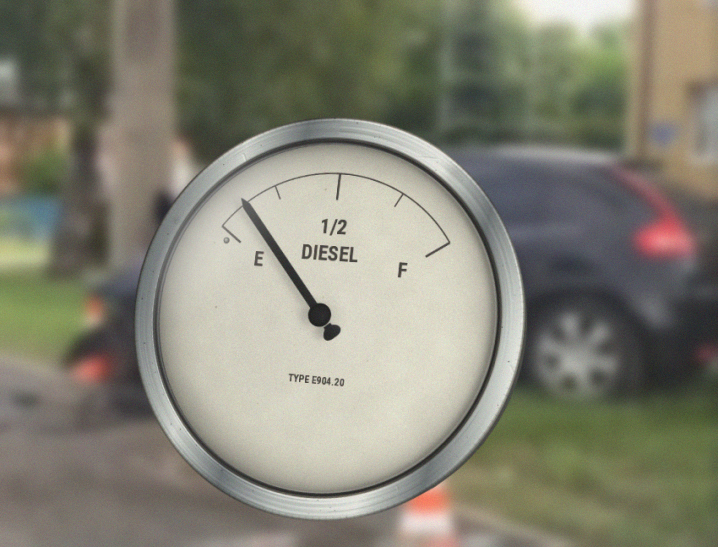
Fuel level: 0.125
